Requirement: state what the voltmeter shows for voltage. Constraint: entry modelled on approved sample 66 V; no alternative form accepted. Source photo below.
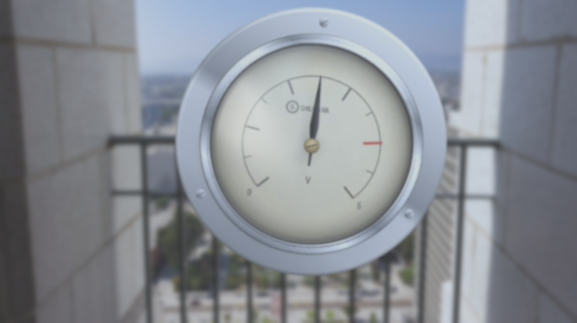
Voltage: 2.5 V
